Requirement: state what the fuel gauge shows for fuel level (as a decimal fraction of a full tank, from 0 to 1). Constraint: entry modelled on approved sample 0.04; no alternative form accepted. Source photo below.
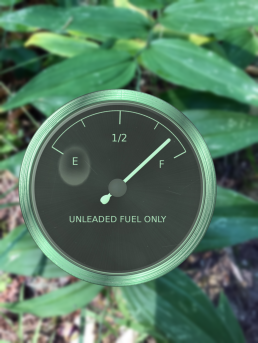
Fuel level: 0.875
